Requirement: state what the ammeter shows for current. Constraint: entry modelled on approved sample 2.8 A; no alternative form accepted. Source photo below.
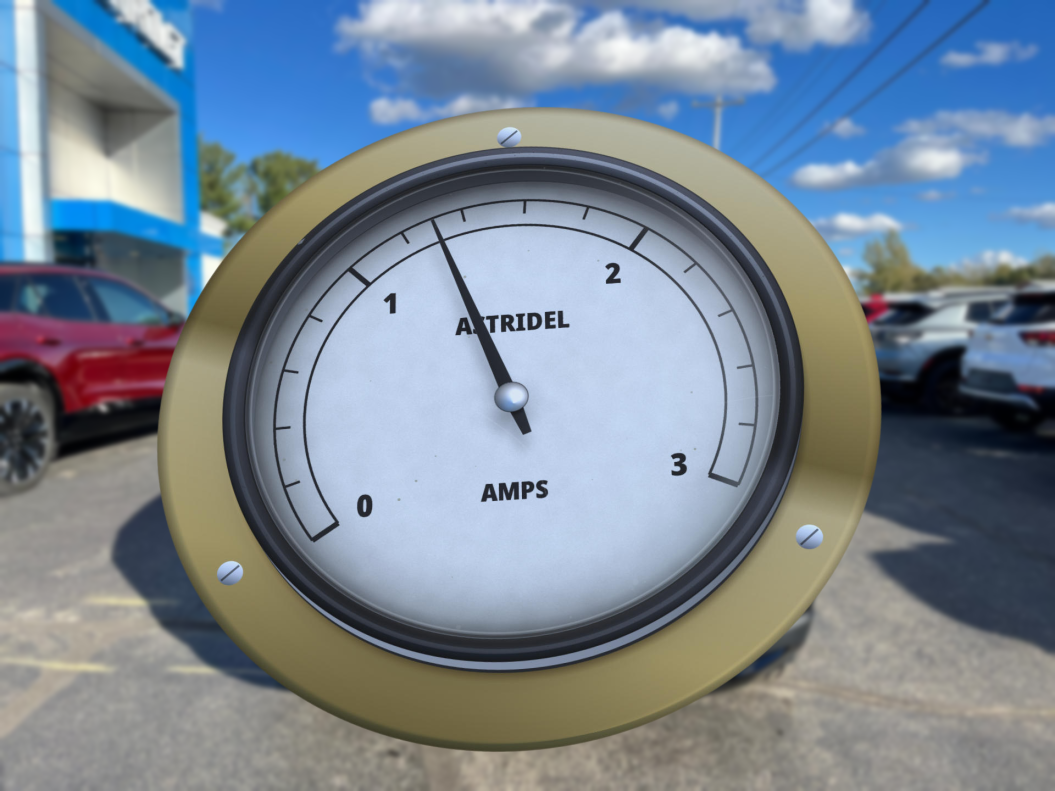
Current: 1.3 A
